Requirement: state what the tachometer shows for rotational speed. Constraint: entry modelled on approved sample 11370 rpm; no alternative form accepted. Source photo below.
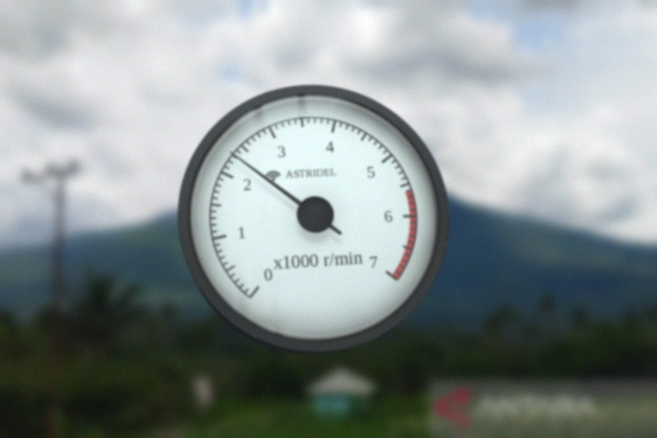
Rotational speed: 2300 rpm
